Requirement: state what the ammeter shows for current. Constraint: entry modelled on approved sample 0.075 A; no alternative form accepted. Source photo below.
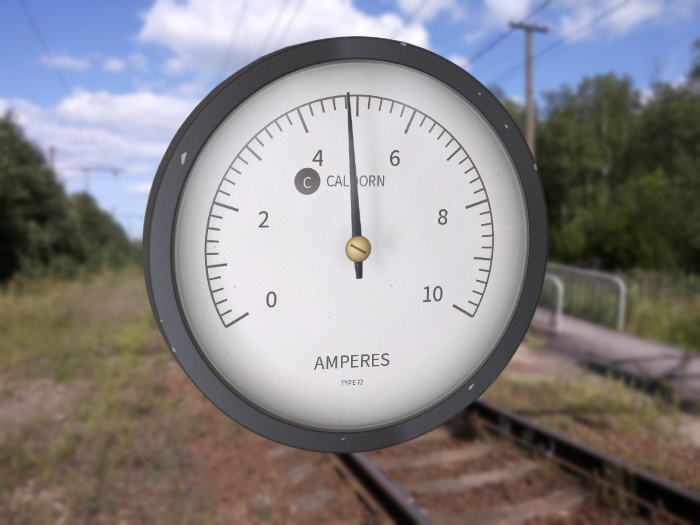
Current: 4.8 A
